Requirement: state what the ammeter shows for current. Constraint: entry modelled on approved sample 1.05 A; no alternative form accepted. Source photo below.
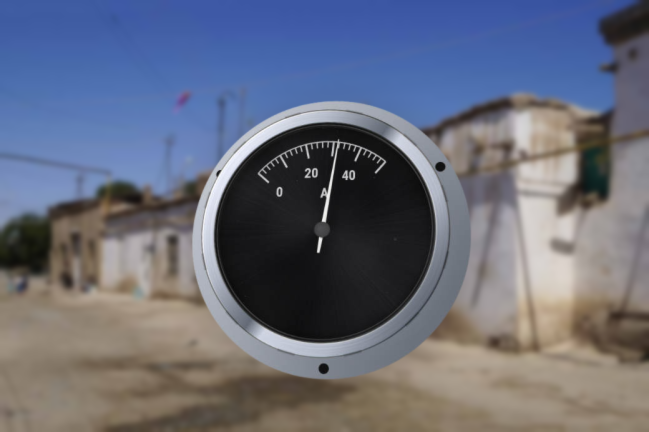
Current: 32 A
